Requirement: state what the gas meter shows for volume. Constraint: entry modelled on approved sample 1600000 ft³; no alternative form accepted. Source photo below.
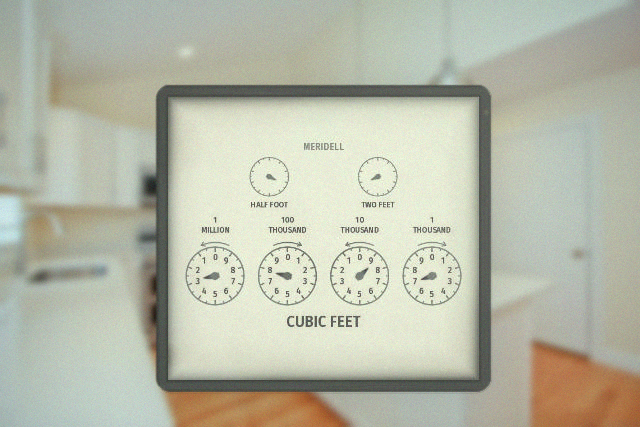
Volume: 278700 ft³
